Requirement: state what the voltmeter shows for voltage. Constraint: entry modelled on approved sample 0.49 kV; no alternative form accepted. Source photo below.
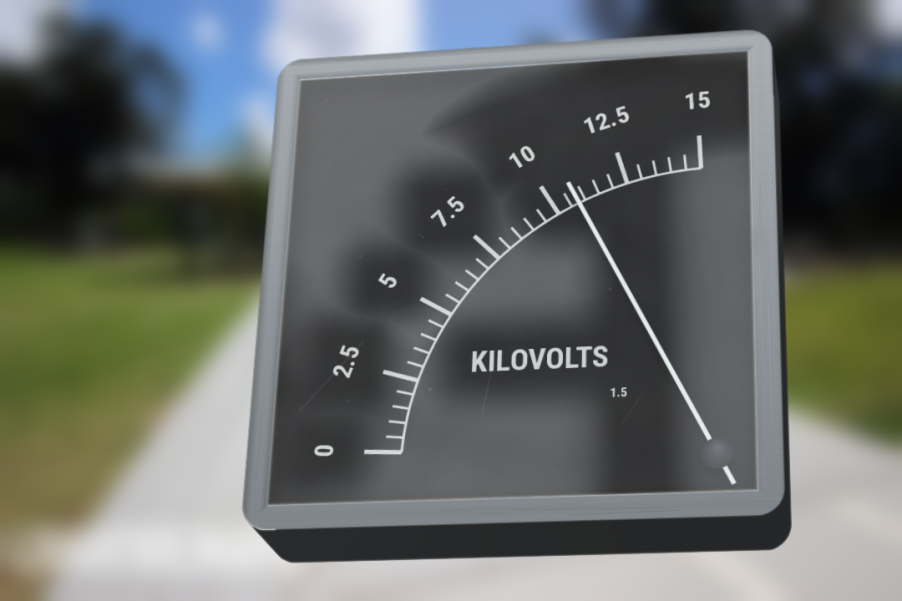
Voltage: 10.75 kV
